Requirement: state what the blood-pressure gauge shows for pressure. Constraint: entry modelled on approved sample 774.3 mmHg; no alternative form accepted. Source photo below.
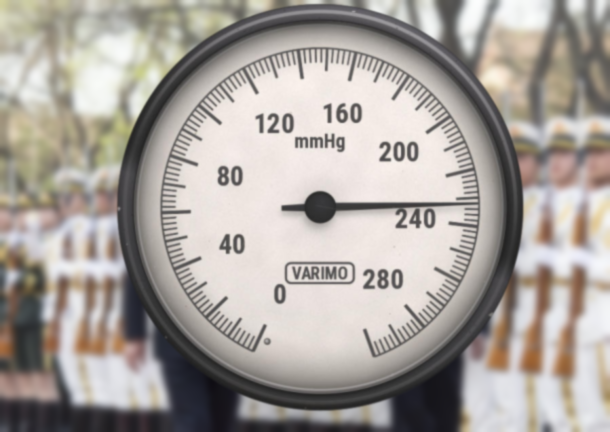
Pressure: 232 mmHg
